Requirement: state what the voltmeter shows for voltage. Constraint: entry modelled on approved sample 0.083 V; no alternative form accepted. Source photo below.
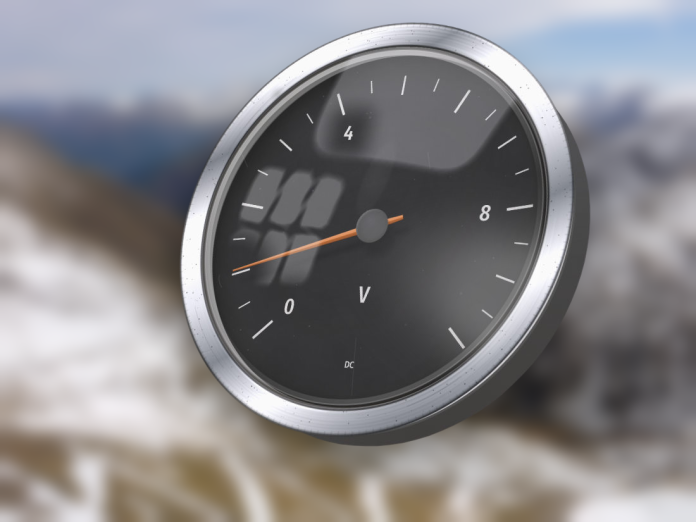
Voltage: 1 V
